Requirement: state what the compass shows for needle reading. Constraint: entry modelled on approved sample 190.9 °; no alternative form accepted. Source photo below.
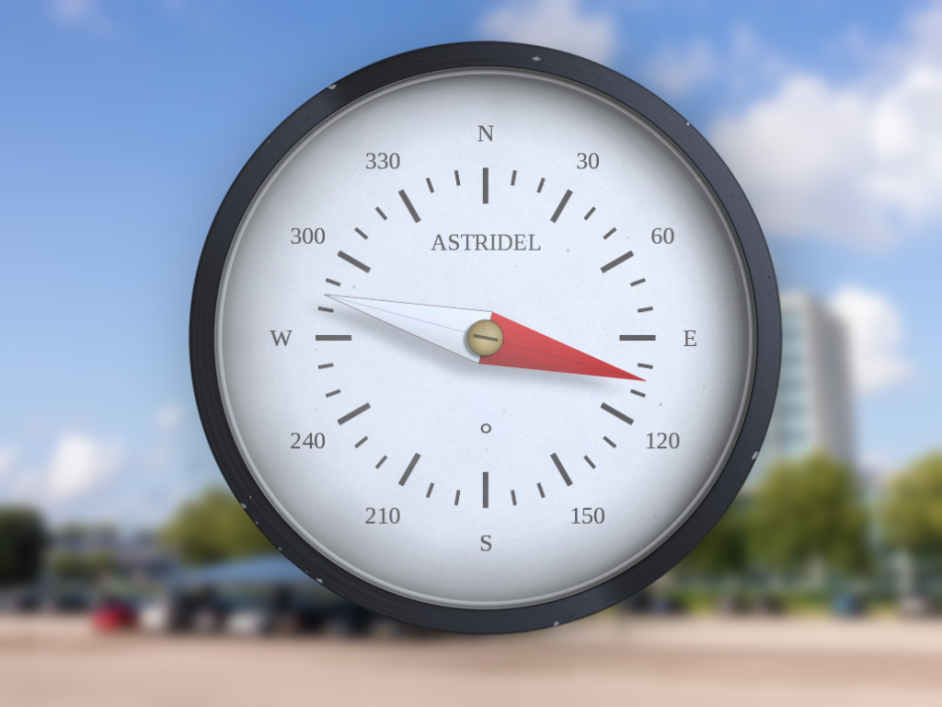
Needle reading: 105 °
